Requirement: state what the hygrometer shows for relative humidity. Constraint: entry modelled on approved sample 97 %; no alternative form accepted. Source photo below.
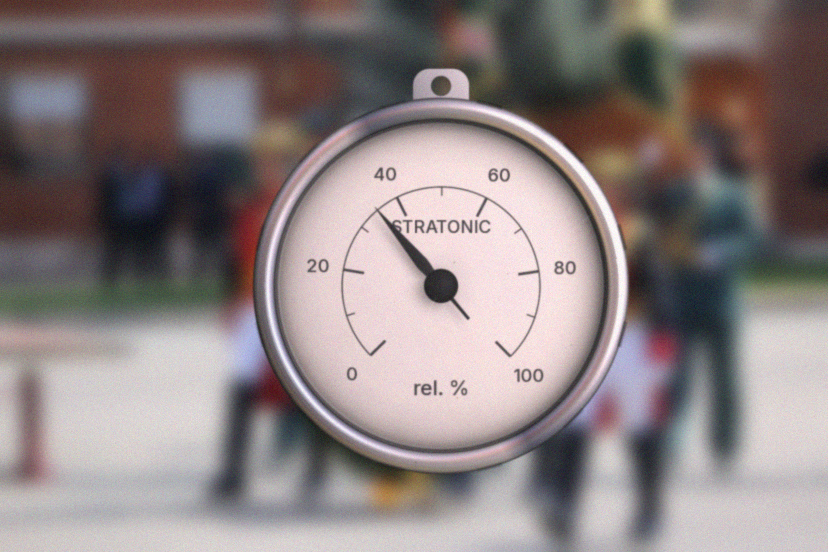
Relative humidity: 35 %
